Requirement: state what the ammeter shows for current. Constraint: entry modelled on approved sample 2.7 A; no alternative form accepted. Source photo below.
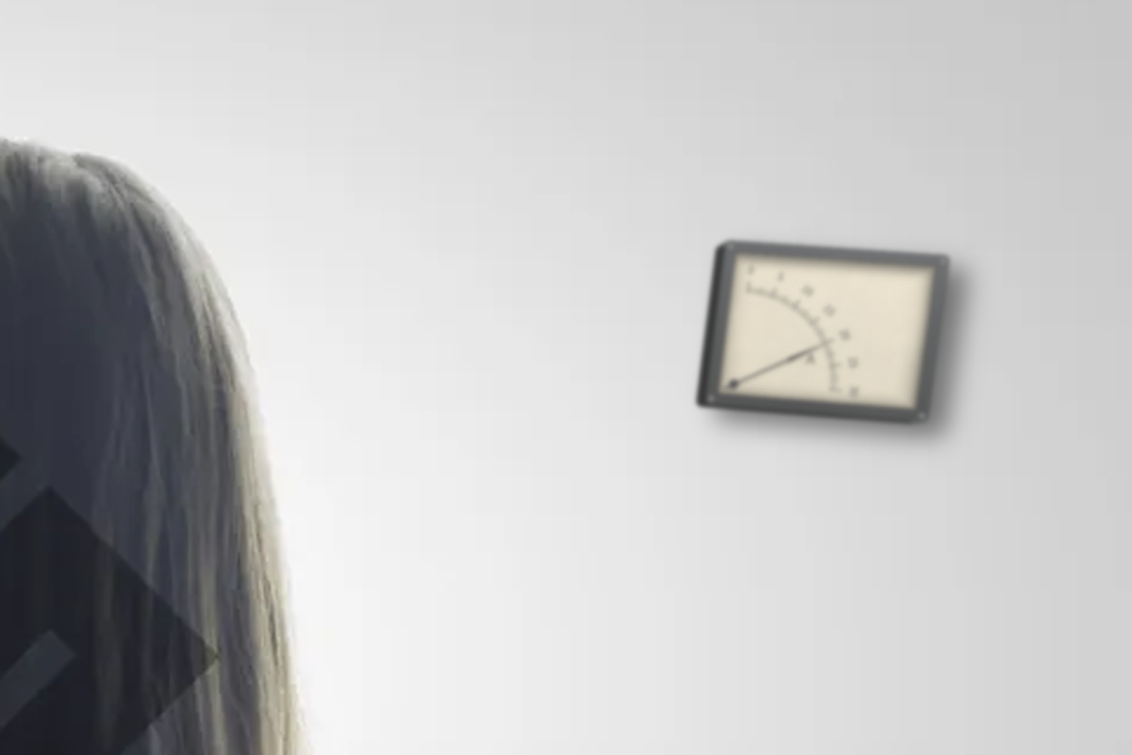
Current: 20 A
